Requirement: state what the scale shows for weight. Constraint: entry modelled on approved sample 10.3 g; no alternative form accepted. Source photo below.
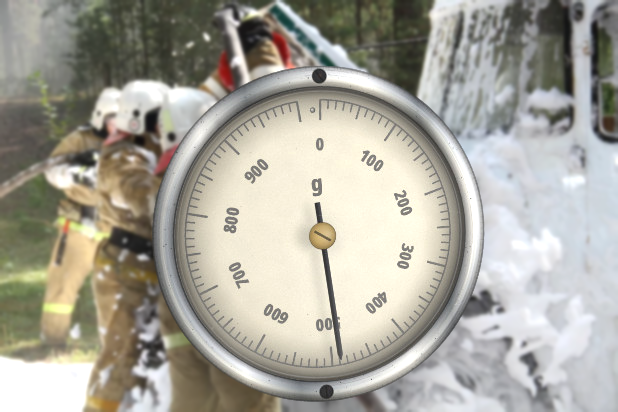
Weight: 490 g
